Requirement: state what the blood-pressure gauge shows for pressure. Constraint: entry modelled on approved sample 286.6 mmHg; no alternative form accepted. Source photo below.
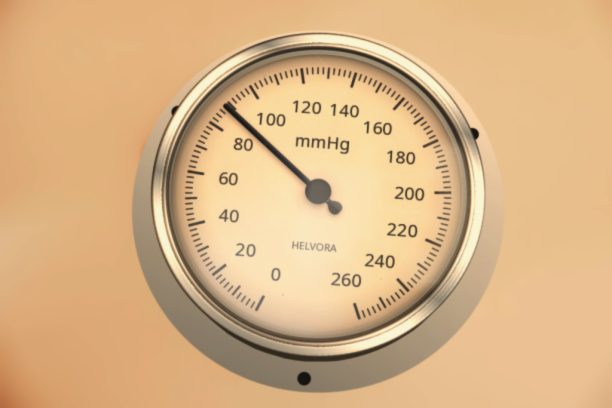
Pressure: 88 mmHg
